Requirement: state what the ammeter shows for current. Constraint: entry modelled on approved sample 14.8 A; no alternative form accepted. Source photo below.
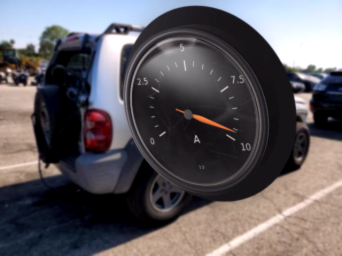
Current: 9.5 A
